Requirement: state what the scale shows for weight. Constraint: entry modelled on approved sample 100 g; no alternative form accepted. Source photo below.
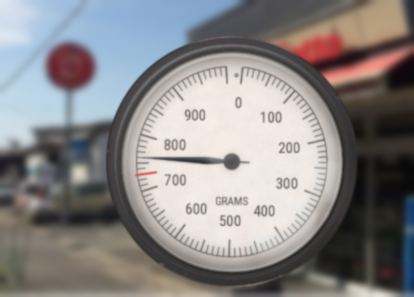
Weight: 760 g
